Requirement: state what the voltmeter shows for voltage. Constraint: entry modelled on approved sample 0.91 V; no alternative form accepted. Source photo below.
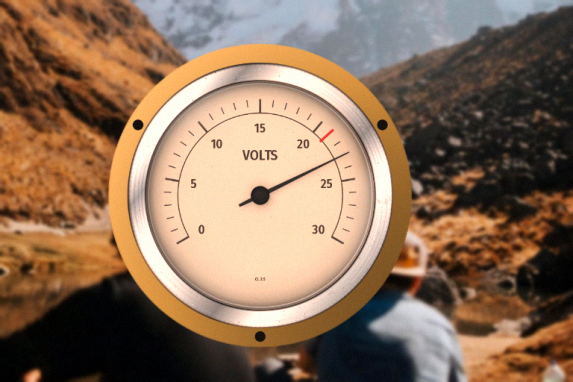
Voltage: 23 V
